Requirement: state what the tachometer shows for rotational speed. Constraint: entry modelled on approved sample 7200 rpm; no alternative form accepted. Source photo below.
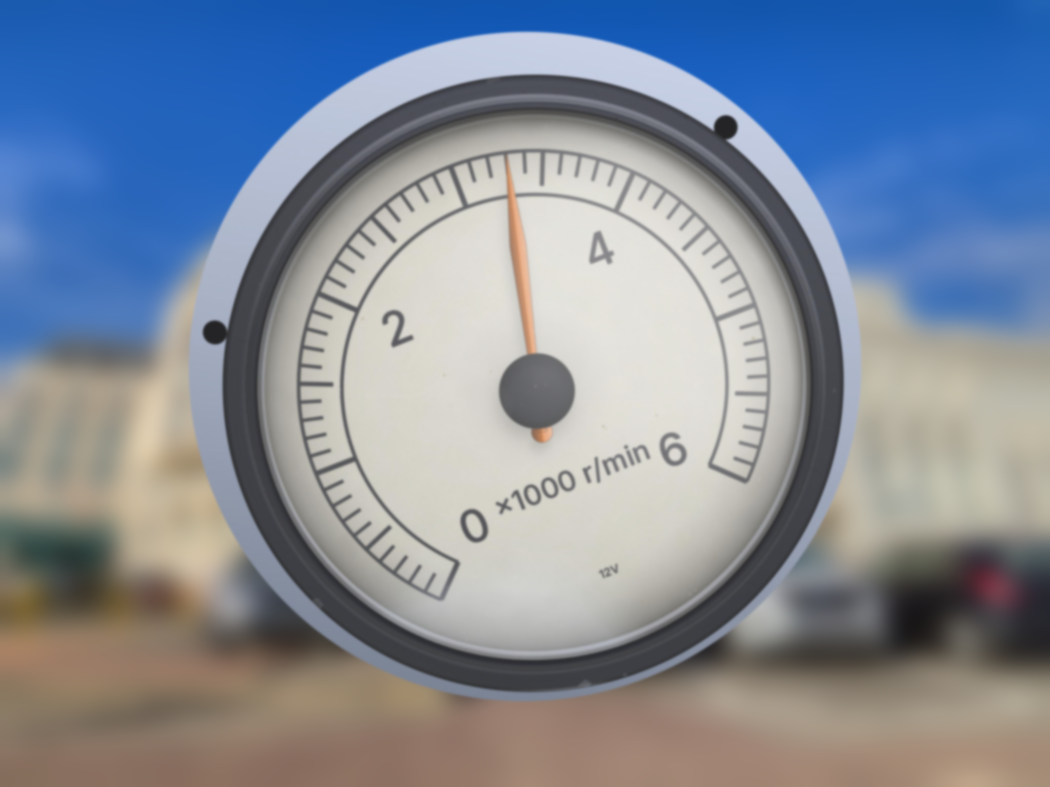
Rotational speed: 3300 rpm
